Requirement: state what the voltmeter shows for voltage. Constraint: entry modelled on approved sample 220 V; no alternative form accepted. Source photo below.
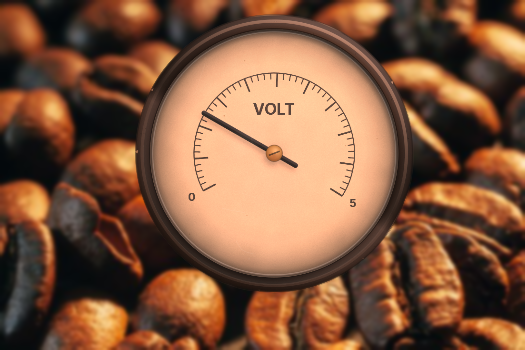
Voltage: 1.2 V
